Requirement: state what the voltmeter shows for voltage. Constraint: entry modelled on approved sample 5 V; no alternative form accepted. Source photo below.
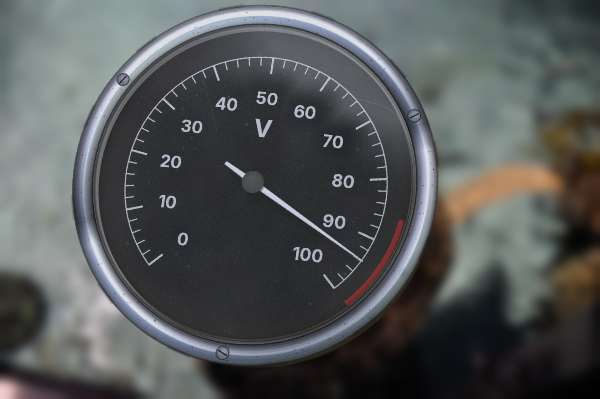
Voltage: 94 V
